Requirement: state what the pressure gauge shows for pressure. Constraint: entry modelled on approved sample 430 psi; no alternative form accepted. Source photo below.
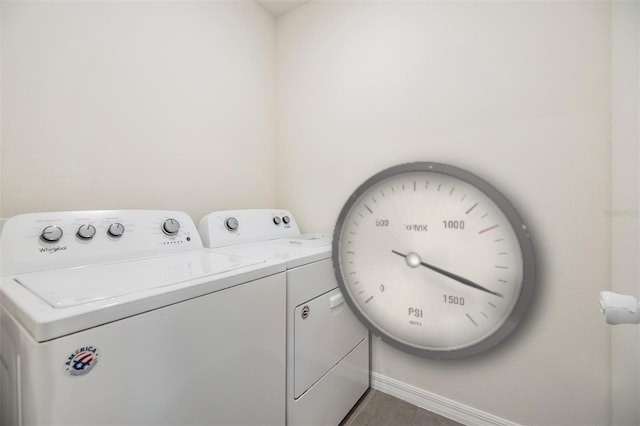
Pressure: 1350 psi
